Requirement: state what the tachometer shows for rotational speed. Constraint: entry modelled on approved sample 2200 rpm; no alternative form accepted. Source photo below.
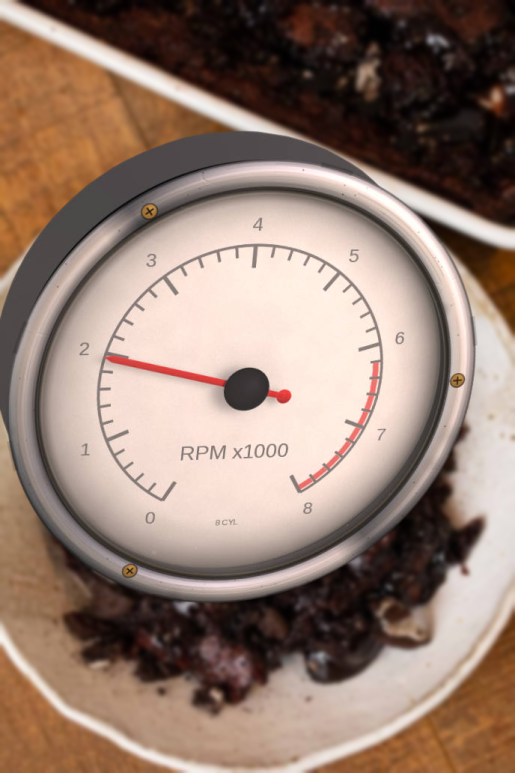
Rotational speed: 2000 rpm
